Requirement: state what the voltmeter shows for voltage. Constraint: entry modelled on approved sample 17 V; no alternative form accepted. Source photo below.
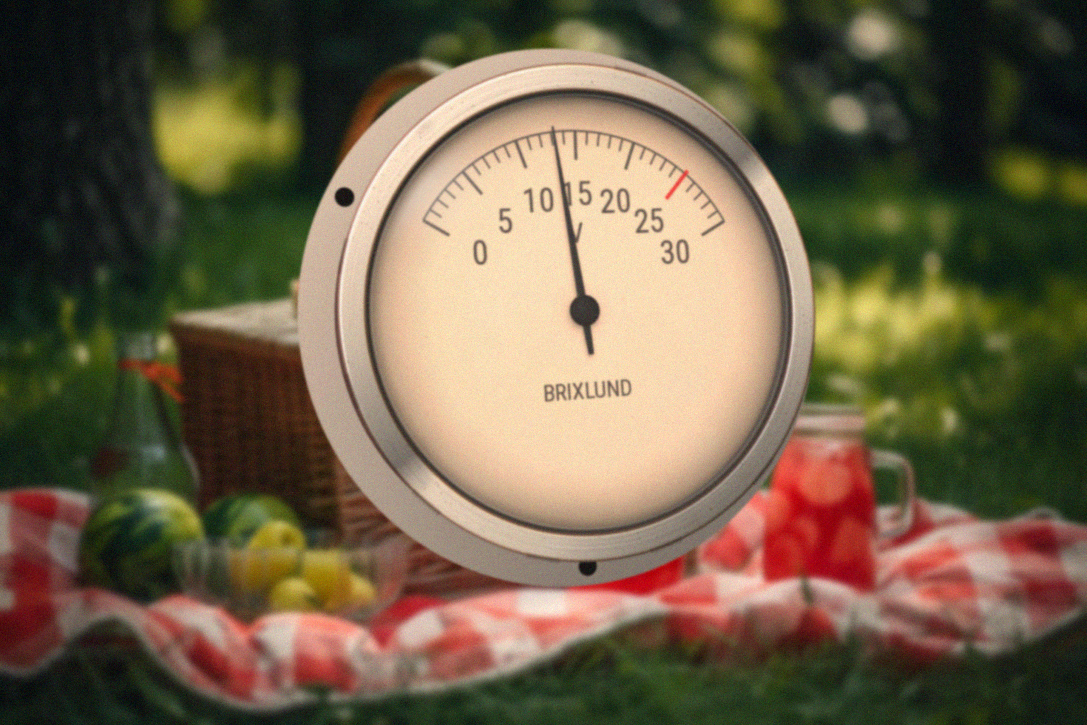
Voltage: 13 V
